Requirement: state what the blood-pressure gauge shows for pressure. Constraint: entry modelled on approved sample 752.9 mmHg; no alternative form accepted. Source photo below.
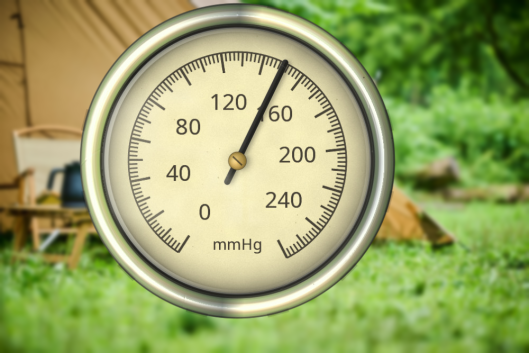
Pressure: 150 mmHg
